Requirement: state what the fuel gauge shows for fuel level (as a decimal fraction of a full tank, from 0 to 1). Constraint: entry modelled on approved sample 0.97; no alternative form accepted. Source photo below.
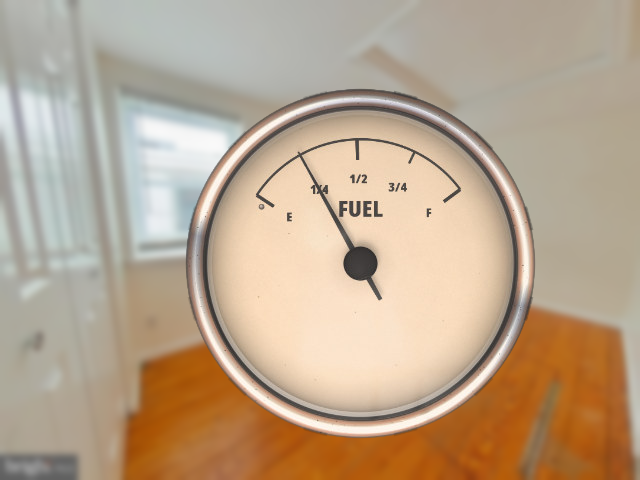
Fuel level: 0.25
